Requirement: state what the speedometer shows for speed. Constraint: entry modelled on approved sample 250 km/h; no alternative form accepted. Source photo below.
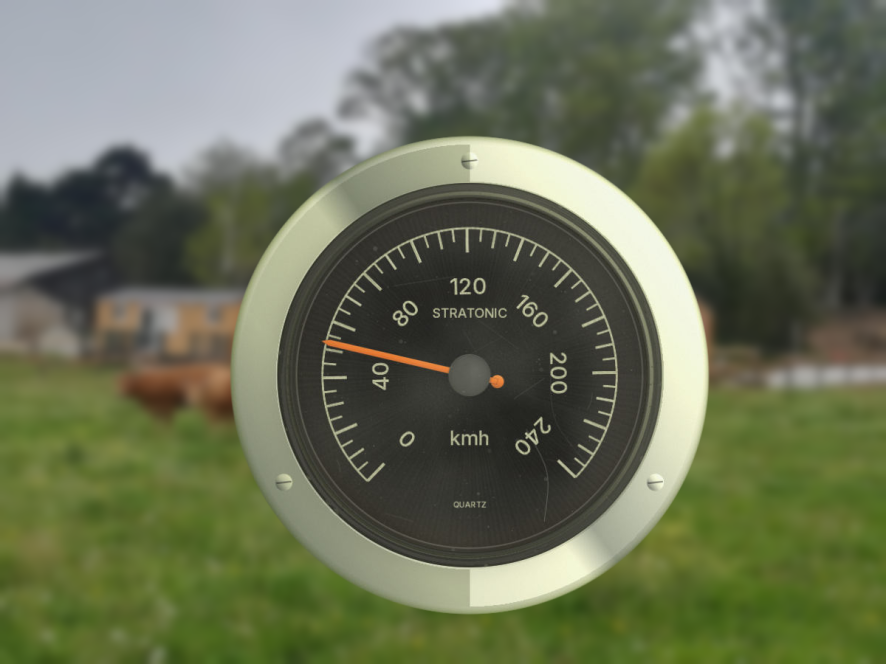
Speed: 52.5 km/h
